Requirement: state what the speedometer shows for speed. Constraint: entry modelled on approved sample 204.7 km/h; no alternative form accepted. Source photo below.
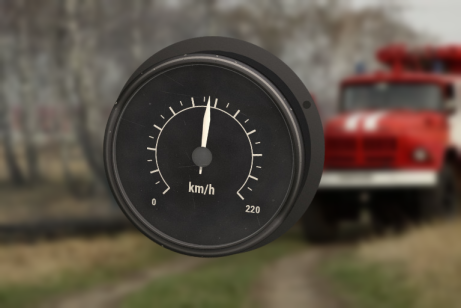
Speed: 115 km/h
